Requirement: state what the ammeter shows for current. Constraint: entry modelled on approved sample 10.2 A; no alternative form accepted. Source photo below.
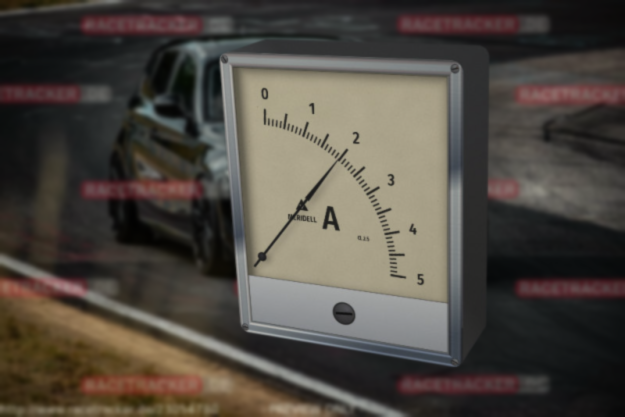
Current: 2 A
